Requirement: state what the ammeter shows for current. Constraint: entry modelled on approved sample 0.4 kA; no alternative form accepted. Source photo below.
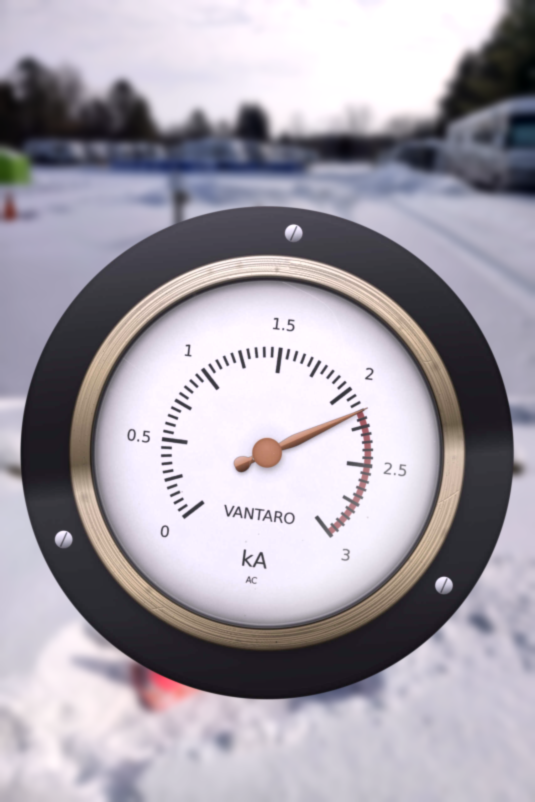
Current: 2.15 kA
